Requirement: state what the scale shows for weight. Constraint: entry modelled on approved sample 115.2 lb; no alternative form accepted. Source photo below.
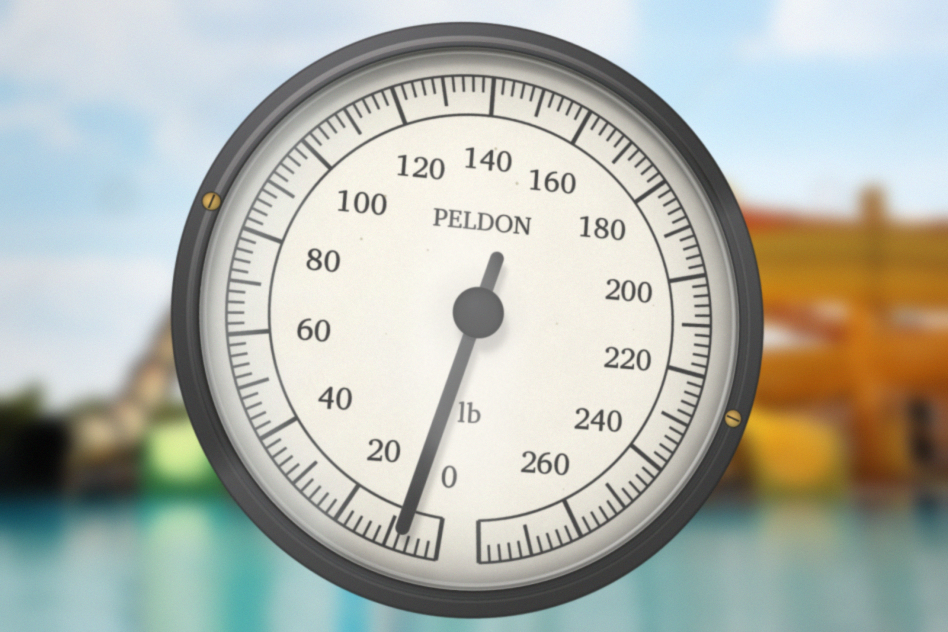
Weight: 8 lb
